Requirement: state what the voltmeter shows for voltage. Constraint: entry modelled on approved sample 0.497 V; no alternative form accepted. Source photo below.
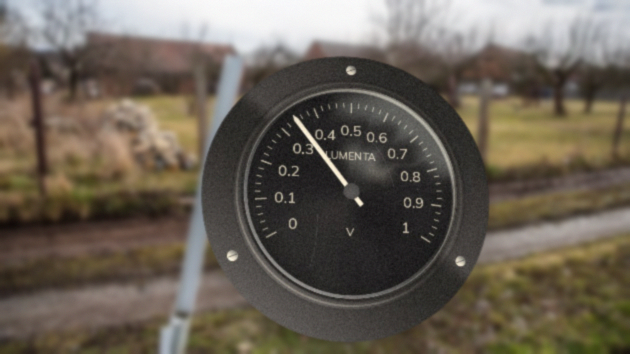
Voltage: 0.34 V
